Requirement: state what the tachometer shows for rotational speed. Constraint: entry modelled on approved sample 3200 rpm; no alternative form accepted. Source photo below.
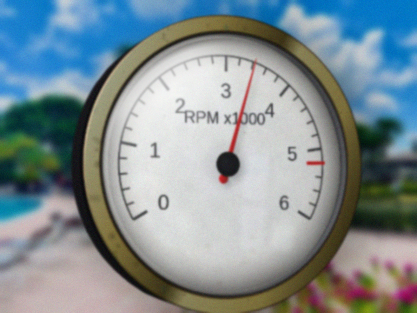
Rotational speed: 3400 rpm
